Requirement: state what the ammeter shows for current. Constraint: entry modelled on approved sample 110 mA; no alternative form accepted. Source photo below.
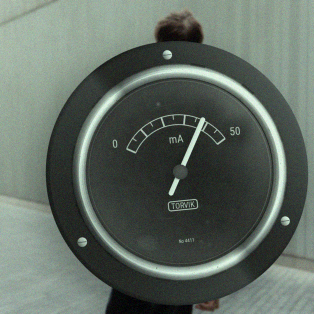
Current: 37.5 mA
